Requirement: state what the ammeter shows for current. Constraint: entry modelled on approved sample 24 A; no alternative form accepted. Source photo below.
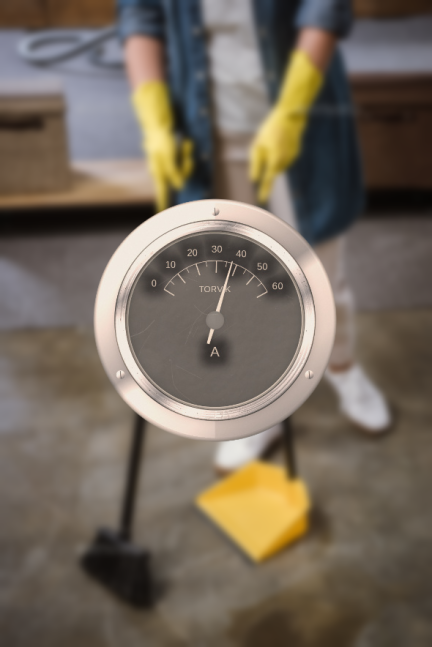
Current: 37.5 A
